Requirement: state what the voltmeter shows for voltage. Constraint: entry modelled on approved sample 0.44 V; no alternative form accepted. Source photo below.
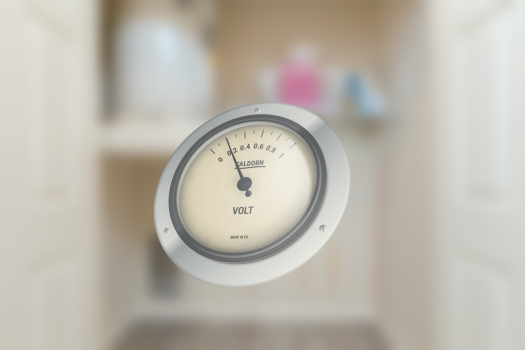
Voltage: 0.2 V
